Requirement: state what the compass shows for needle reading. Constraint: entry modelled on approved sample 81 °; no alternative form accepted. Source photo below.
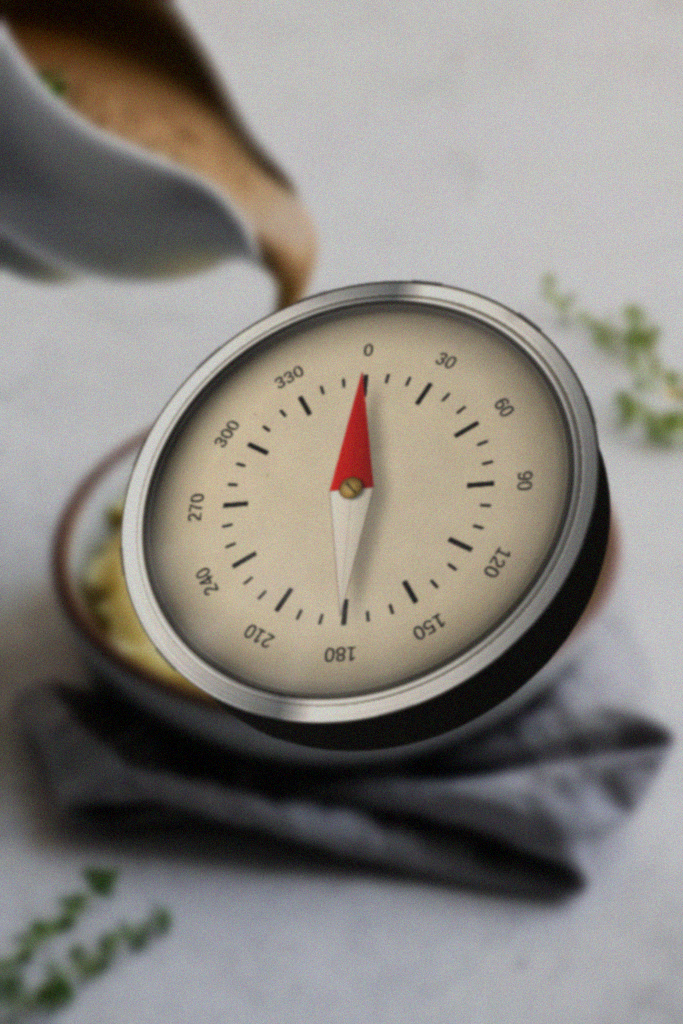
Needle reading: 0 °
